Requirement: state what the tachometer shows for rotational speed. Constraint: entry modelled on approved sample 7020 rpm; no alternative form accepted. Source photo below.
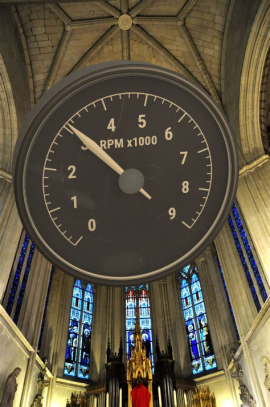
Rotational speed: 3100 rpm
